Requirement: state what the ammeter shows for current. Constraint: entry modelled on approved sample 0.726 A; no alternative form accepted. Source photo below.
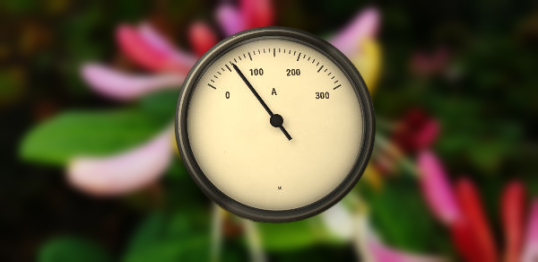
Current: 60 A
